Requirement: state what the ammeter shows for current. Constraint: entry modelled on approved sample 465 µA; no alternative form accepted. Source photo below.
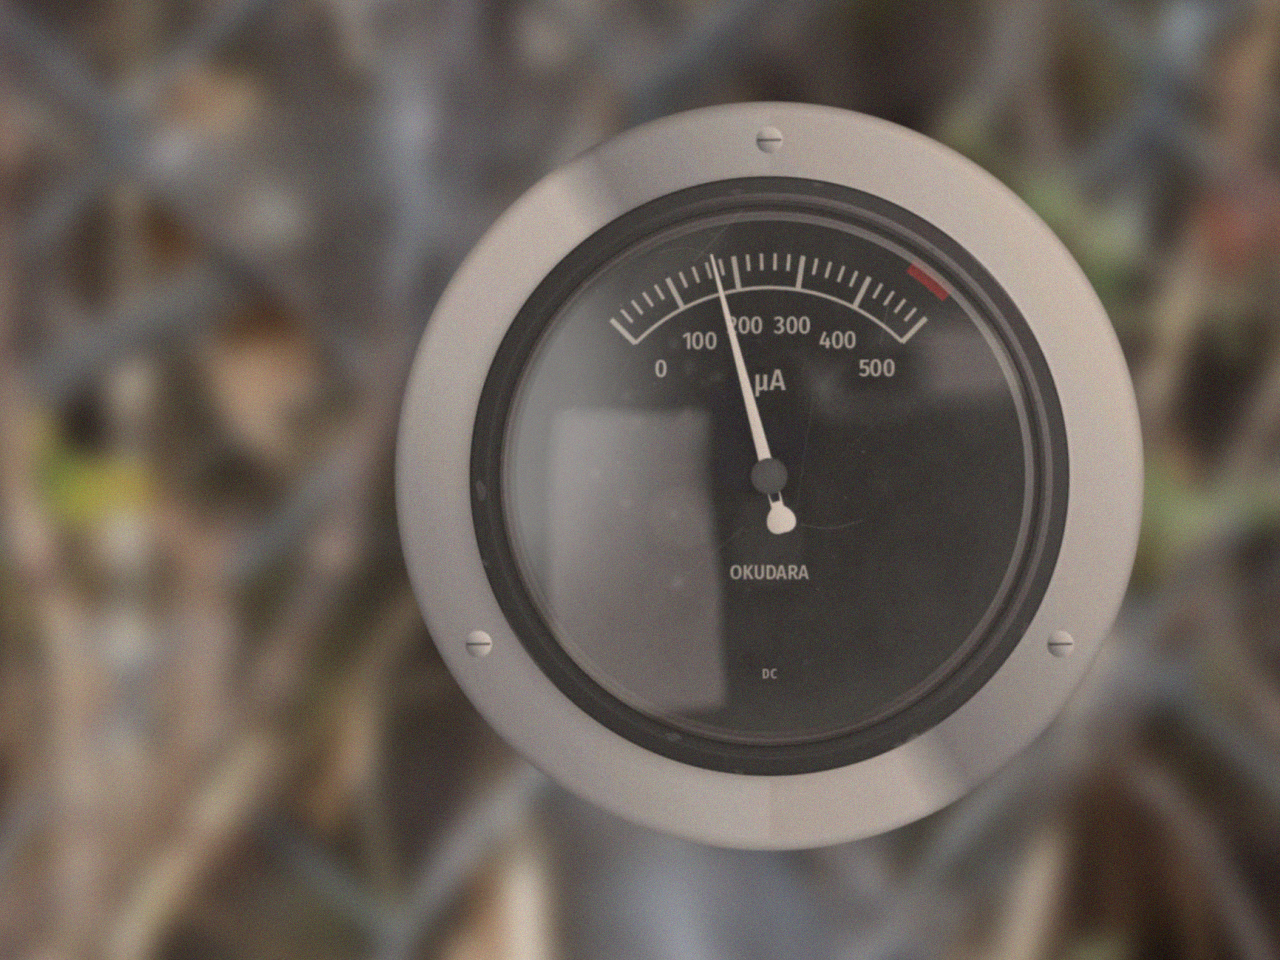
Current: 170 µA
